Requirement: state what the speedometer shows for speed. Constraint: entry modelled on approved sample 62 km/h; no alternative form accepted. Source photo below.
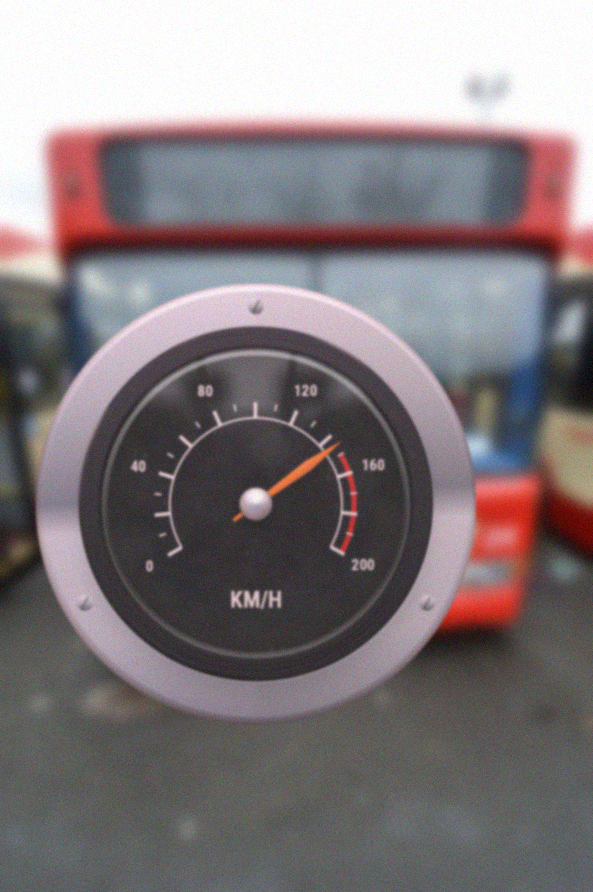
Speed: 145 km/h
